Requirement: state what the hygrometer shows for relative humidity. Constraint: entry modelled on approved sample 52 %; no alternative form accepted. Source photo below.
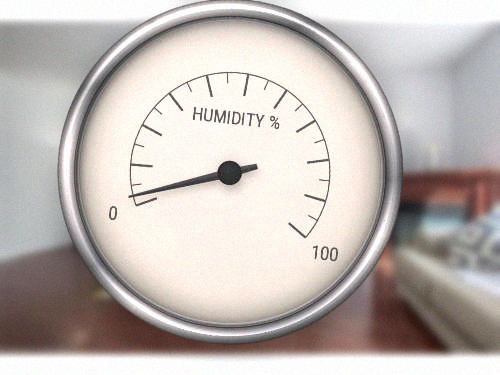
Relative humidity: 2.5 %
